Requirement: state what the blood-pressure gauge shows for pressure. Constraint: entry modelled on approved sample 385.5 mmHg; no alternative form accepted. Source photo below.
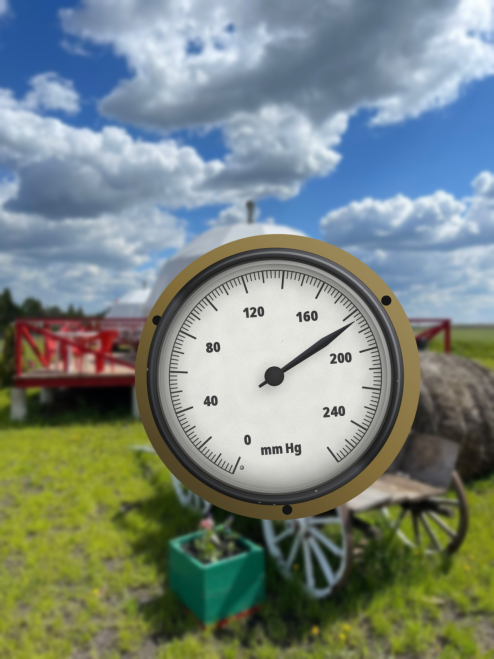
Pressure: 184 mmHg
